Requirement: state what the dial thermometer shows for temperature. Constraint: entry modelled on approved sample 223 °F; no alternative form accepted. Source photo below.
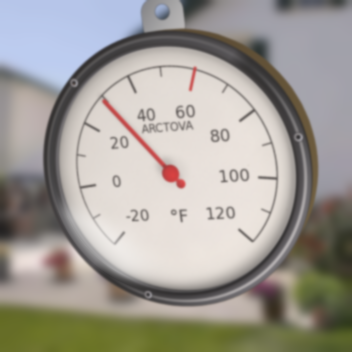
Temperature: 30 °F
